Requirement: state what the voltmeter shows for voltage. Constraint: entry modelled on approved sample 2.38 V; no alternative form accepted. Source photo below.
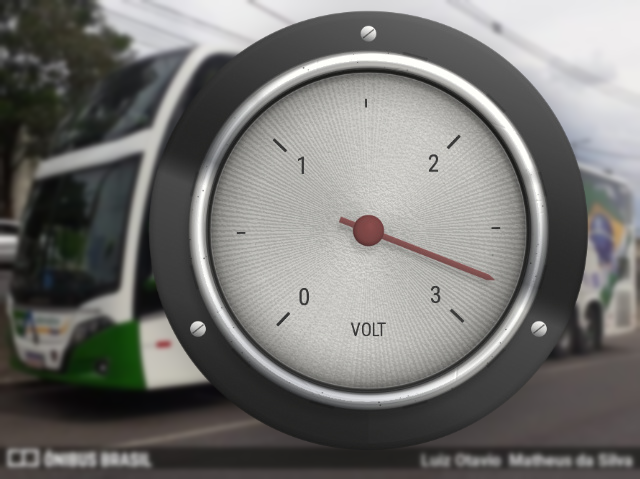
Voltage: 2.75 V
